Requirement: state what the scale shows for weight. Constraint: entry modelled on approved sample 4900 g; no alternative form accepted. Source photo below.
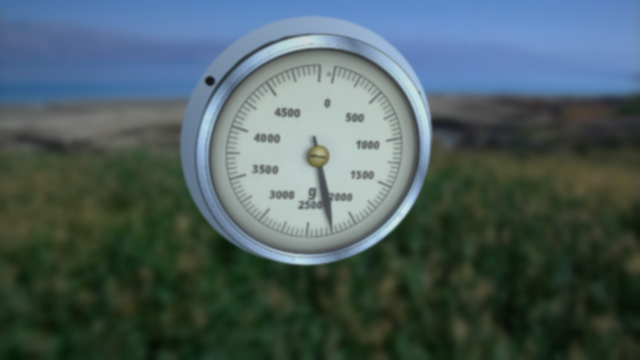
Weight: 2250 g
